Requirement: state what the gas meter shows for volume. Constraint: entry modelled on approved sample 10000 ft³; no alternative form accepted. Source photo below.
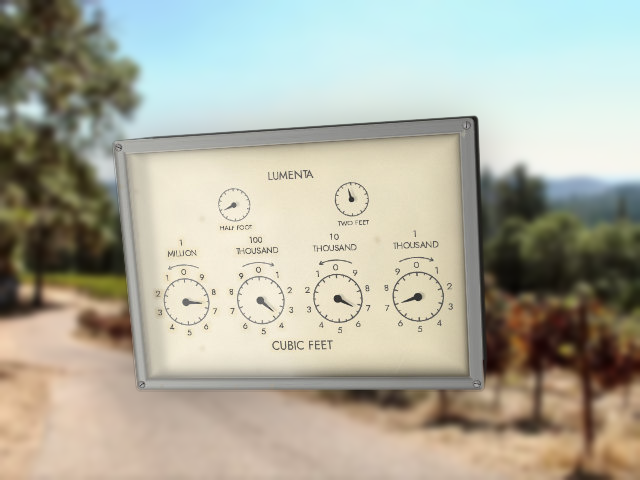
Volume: 736700 ft³
